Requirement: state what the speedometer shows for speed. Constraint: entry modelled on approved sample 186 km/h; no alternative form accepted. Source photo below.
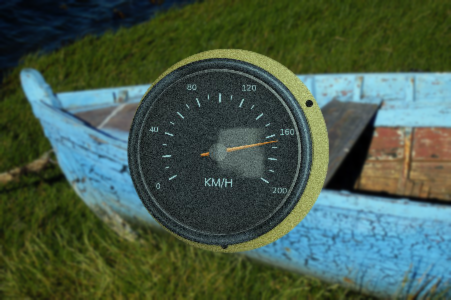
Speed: 165 km/h
